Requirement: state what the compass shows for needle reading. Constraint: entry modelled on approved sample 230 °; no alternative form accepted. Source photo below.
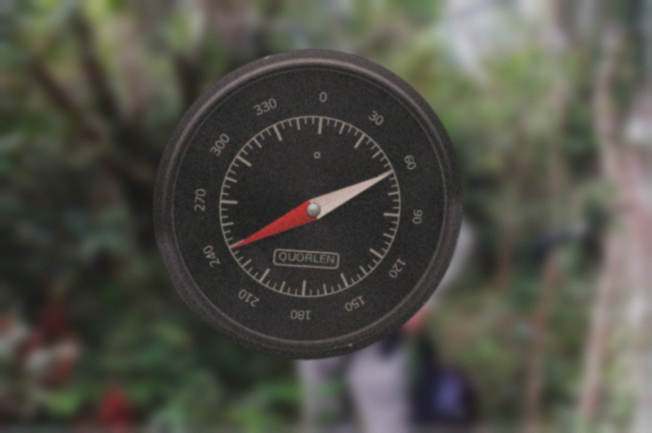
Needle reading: 240 °
